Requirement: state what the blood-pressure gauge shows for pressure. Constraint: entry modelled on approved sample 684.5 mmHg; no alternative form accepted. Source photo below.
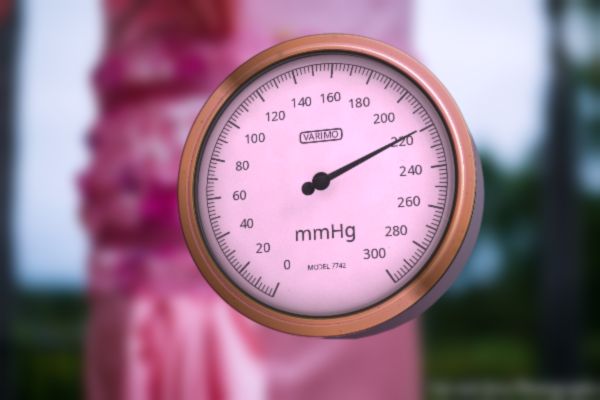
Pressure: 220 mmHg
